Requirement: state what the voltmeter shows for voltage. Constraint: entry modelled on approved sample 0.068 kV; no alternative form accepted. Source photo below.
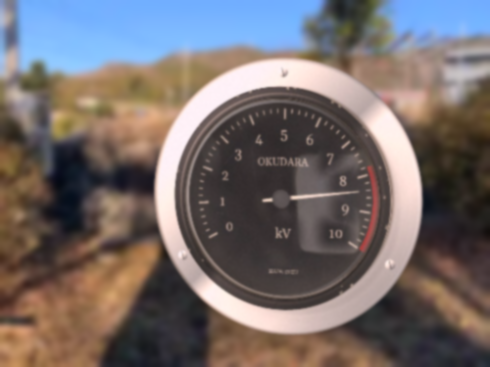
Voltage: 8.4 kV
